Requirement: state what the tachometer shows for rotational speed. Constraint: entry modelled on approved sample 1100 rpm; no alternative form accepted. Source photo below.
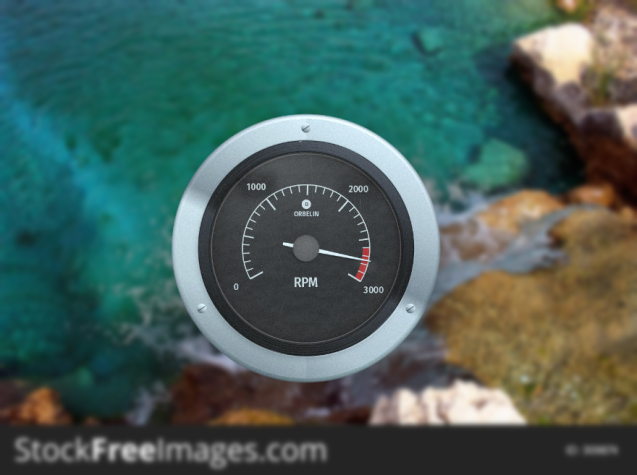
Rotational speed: 2750 rpm
